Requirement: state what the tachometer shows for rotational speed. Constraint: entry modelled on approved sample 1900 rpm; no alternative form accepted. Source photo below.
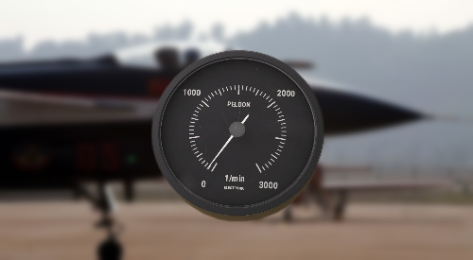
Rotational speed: 50 rpm
